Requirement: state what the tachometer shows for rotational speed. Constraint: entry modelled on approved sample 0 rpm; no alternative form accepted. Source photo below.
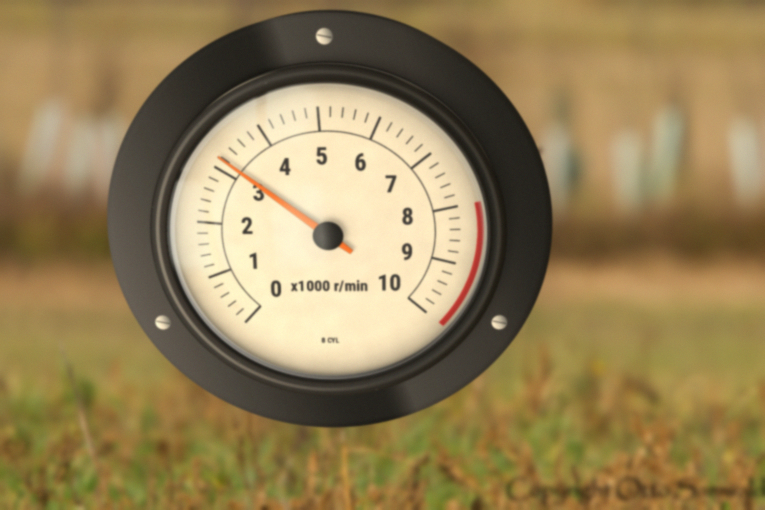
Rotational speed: 3200 rpm
